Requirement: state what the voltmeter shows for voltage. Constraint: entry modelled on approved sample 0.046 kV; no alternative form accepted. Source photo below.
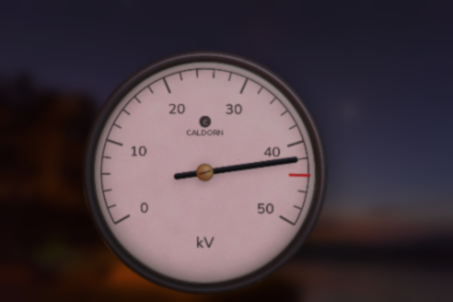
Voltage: 42 kV
